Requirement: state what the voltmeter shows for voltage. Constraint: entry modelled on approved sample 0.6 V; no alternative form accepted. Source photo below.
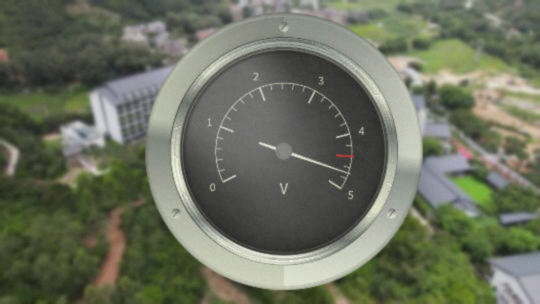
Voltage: 4.7 V
